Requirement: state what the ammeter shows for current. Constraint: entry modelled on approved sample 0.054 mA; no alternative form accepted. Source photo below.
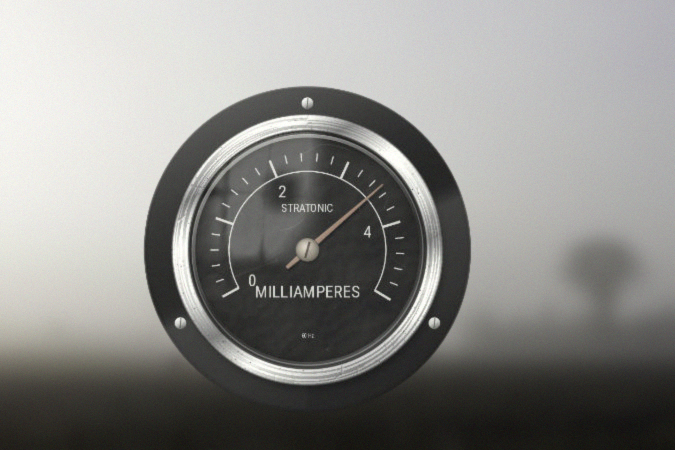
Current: 3.5 mA
